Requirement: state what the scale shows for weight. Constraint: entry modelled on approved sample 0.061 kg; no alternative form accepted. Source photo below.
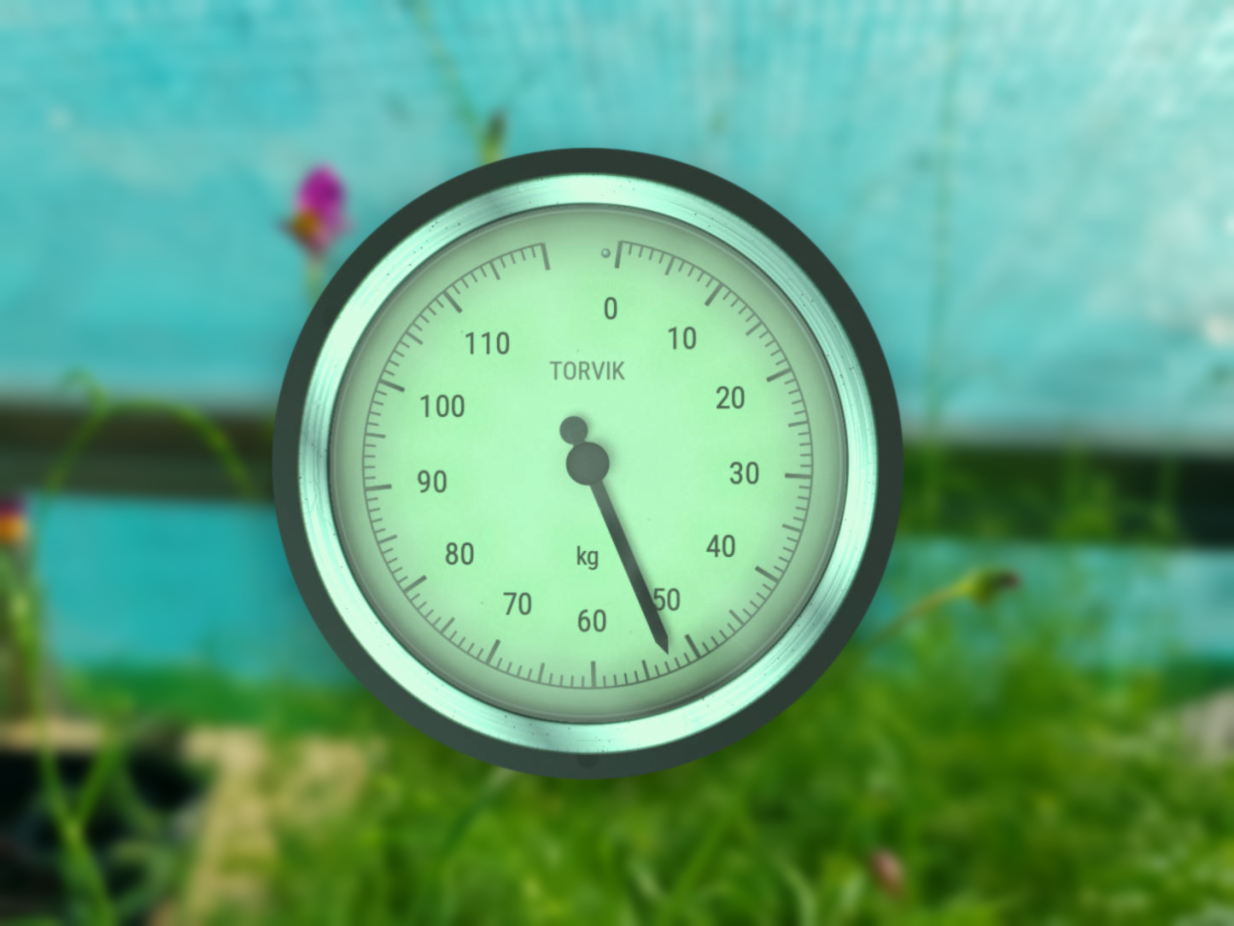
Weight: 52.5 kg
